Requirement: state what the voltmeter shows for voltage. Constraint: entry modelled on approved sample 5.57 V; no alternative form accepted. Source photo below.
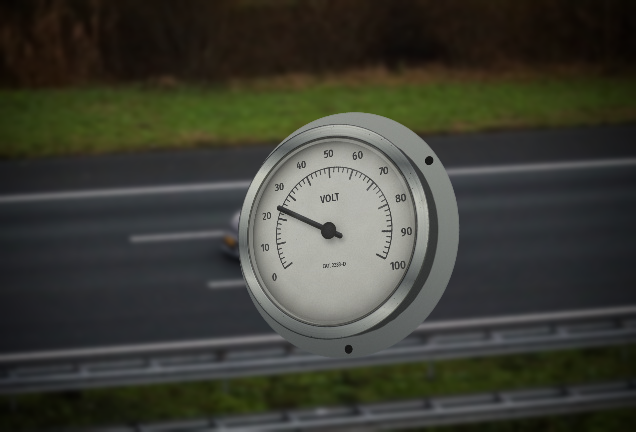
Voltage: 24 V
